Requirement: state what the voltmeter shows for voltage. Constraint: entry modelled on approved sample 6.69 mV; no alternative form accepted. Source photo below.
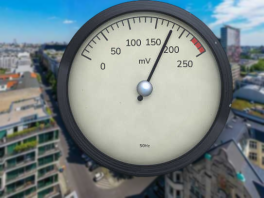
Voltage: 180 mV
